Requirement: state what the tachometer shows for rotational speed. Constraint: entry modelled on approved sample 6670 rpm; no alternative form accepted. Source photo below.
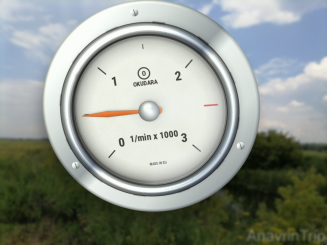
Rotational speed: 500 rpm
